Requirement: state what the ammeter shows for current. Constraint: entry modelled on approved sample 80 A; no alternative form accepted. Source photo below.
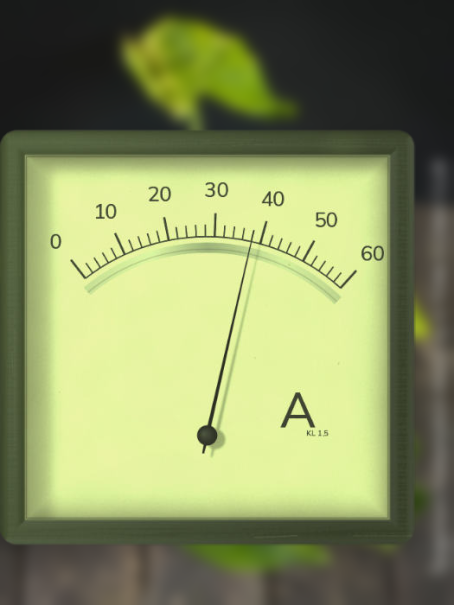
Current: 38 A
